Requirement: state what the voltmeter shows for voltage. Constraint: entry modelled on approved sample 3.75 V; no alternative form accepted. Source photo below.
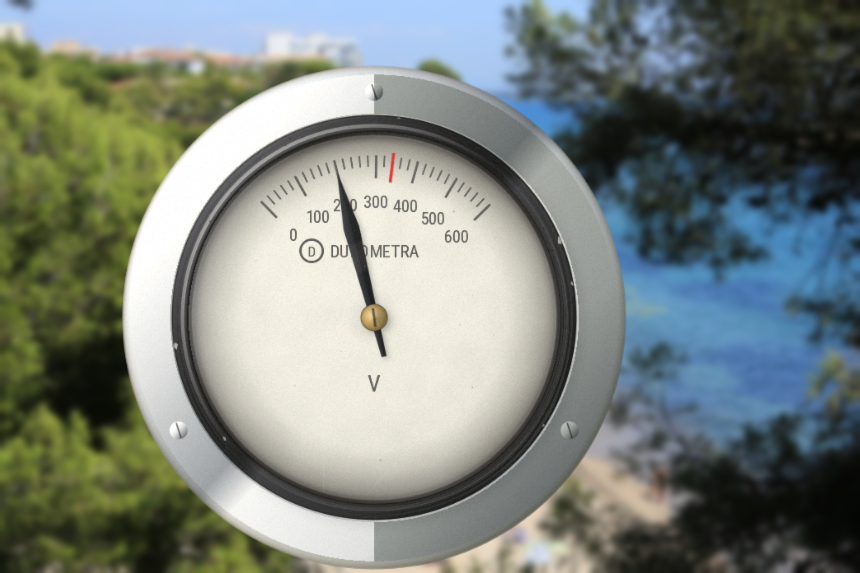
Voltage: 200 V
